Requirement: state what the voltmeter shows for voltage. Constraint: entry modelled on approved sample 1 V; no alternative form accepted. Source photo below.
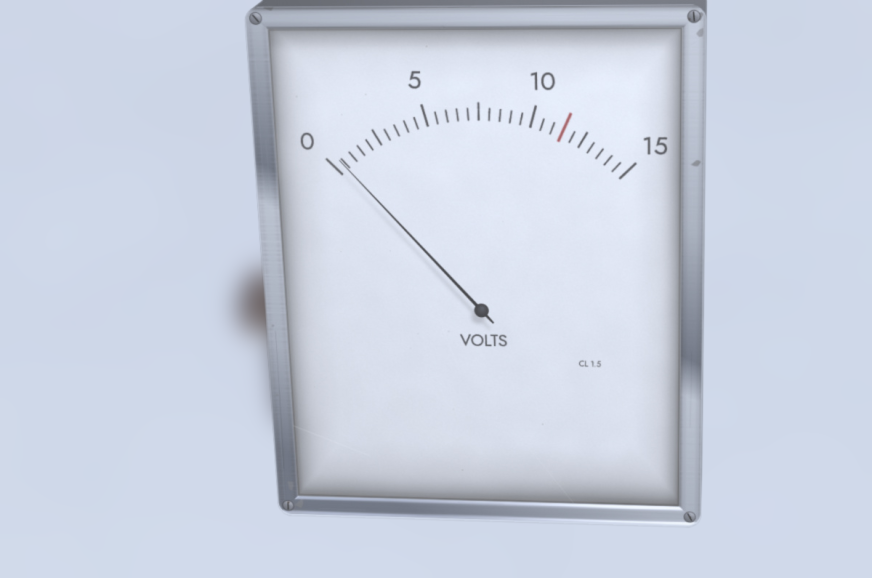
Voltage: 0.5 V
